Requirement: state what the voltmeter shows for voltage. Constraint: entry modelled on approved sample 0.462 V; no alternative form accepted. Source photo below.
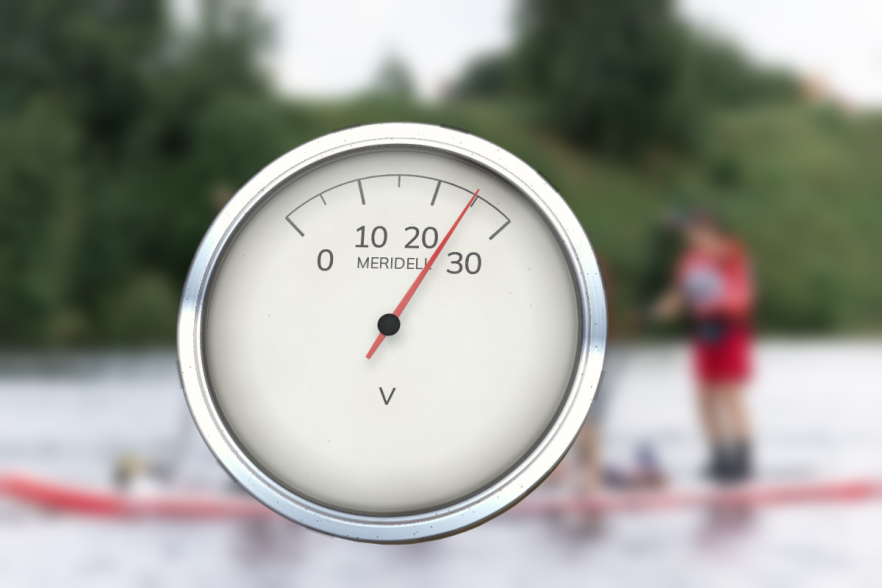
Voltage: 25 V
